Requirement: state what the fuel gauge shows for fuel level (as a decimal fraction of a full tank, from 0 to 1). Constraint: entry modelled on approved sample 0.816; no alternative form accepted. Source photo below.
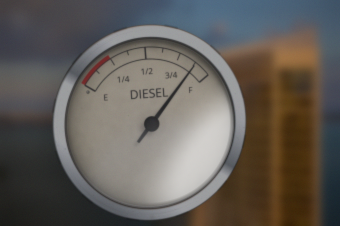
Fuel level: 0.875
